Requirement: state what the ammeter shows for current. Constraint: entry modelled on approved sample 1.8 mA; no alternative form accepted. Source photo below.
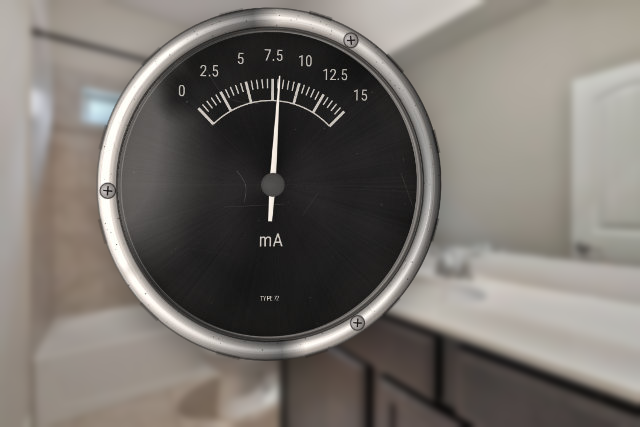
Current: 8 mA
